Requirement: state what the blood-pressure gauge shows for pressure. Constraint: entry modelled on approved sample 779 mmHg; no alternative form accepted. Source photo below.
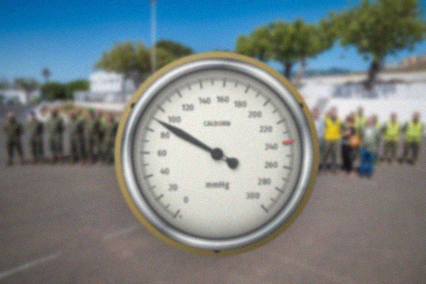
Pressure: 90 mmHg
